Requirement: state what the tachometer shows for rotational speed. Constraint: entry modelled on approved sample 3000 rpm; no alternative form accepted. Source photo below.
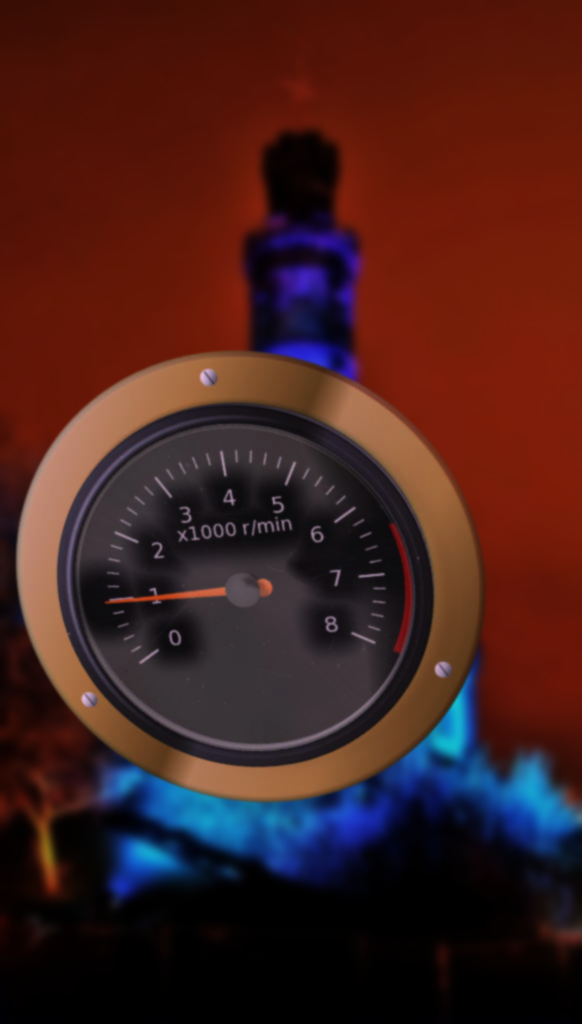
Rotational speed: 1000 rpm
